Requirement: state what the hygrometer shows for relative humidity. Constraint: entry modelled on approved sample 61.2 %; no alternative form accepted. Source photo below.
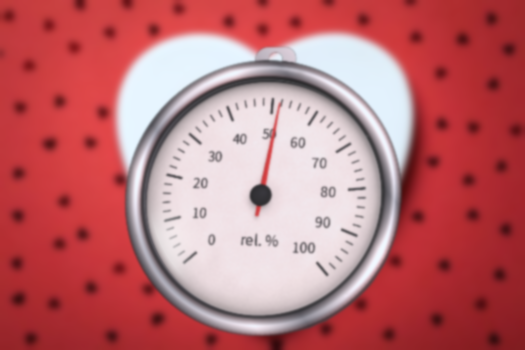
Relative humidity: 52 %
